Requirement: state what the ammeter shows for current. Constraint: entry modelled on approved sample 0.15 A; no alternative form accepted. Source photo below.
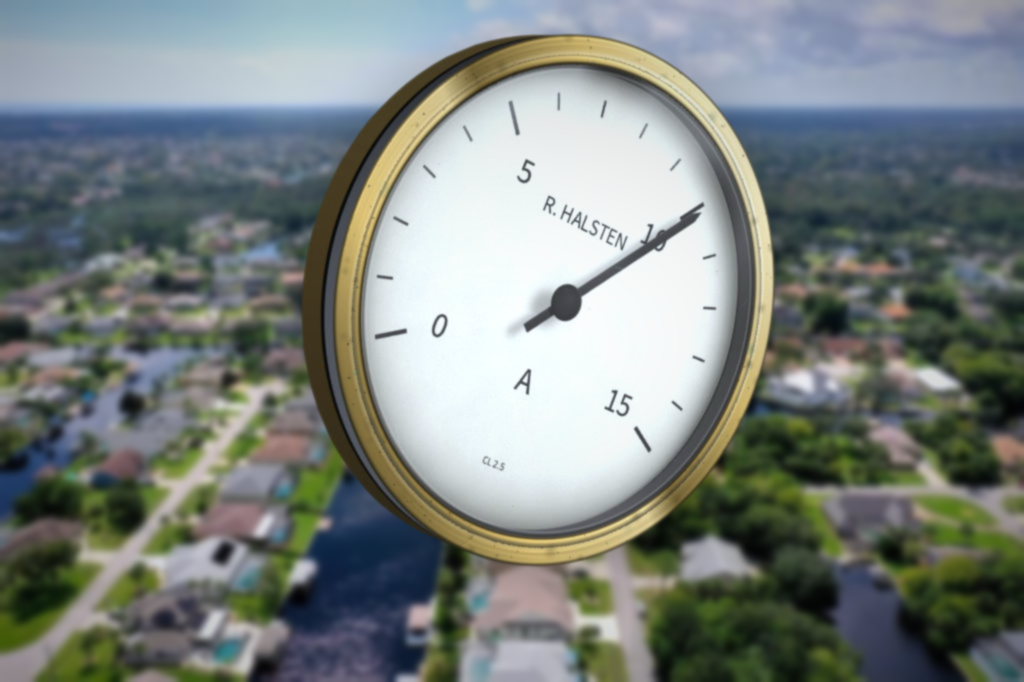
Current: 10 A
